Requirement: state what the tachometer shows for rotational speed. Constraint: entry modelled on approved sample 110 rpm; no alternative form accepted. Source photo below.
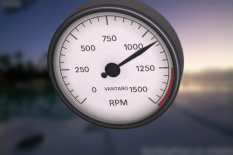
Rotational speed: 1075 rpm
